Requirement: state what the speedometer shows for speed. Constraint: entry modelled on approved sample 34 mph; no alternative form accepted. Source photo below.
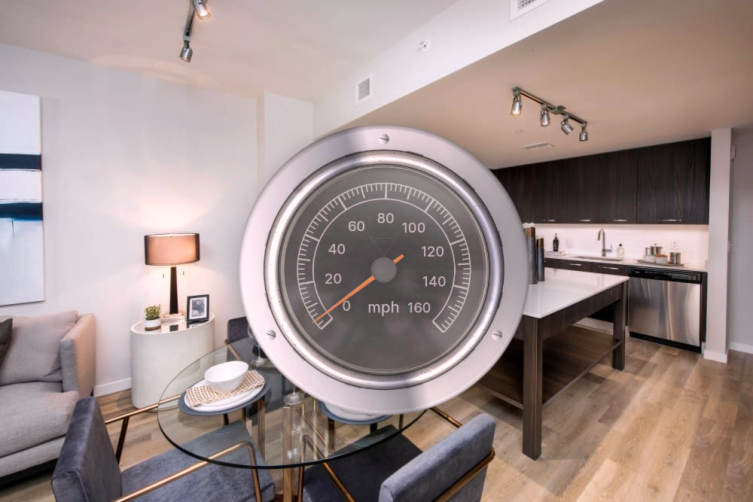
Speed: 4 mph
